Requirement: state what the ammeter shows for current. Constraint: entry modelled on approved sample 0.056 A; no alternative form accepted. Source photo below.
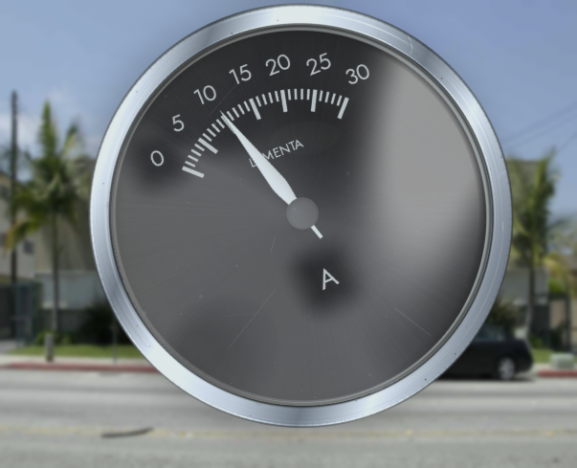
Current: 10 A
